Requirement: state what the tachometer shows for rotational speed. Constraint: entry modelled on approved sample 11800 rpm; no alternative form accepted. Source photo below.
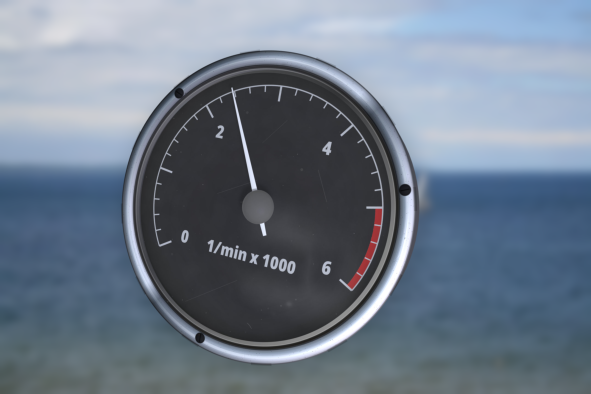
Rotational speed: 2400 rpm
